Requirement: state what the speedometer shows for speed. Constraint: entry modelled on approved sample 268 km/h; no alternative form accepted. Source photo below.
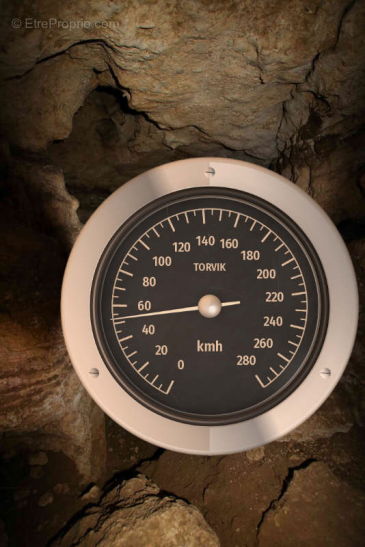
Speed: 52.5 km/h
